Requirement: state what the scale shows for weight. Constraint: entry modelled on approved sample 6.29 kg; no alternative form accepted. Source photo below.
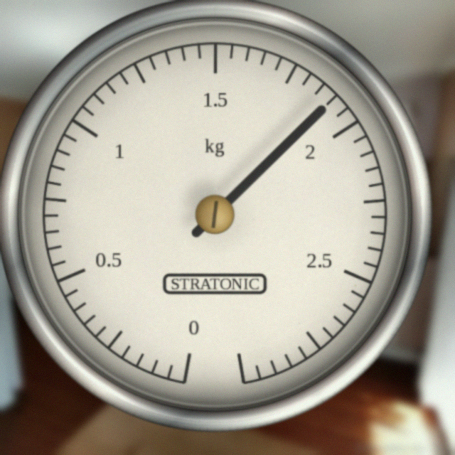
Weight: 1.9 kg
